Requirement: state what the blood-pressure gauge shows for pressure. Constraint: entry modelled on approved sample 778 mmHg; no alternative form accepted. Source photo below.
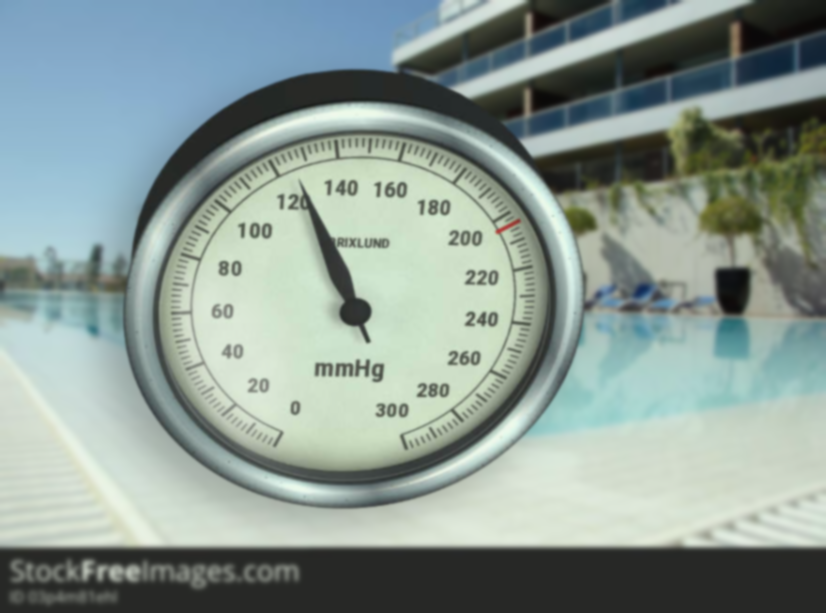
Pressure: 126 mmHg
